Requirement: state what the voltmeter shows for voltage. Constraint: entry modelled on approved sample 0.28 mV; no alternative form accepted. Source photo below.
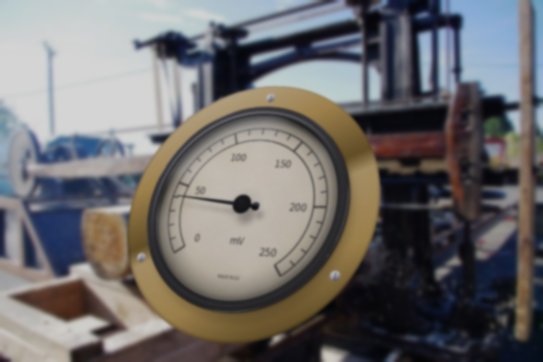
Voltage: 40 mV
